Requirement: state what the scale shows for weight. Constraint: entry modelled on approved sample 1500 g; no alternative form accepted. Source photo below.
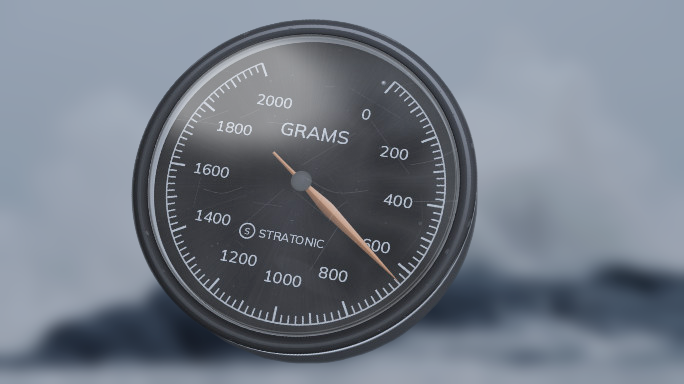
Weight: 640 g
